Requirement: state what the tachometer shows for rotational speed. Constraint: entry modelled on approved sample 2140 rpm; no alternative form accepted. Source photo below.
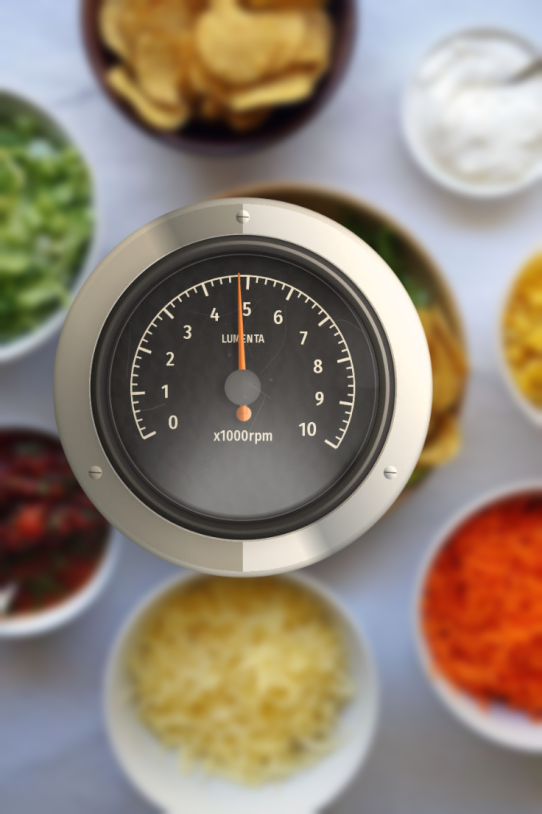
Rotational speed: 4800 rpm
